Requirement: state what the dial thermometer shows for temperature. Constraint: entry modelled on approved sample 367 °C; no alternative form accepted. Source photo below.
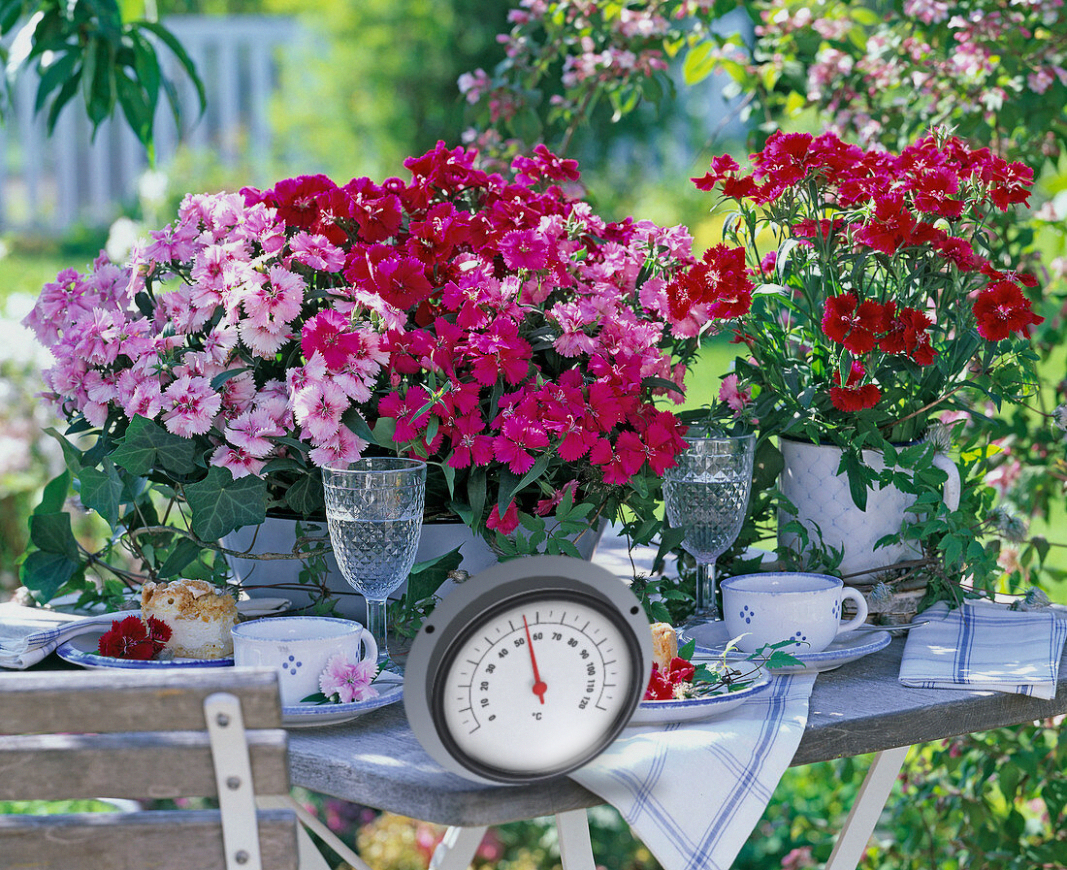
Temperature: 55 °C
